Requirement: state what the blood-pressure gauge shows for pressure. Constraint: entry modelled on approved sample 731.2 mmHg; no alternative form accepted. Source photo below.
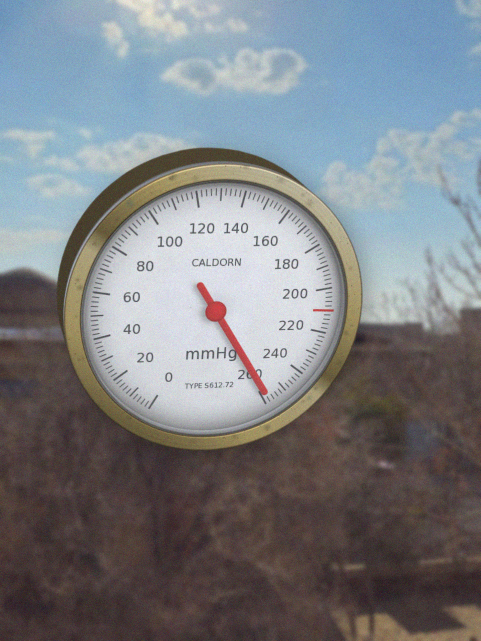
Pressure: 258 mmHg
